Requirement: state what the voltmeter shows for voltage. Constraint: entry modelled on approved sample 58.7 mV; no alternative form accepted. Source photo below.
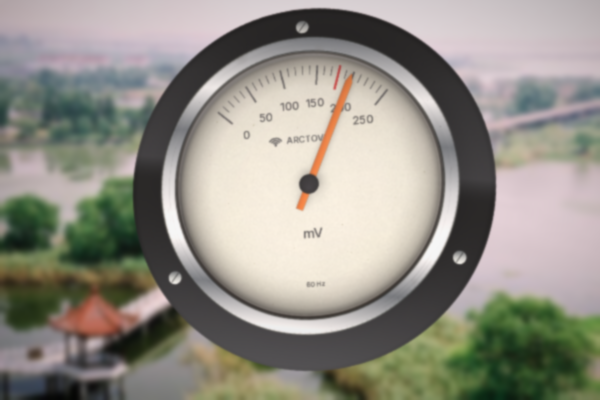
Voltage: 200 mV
